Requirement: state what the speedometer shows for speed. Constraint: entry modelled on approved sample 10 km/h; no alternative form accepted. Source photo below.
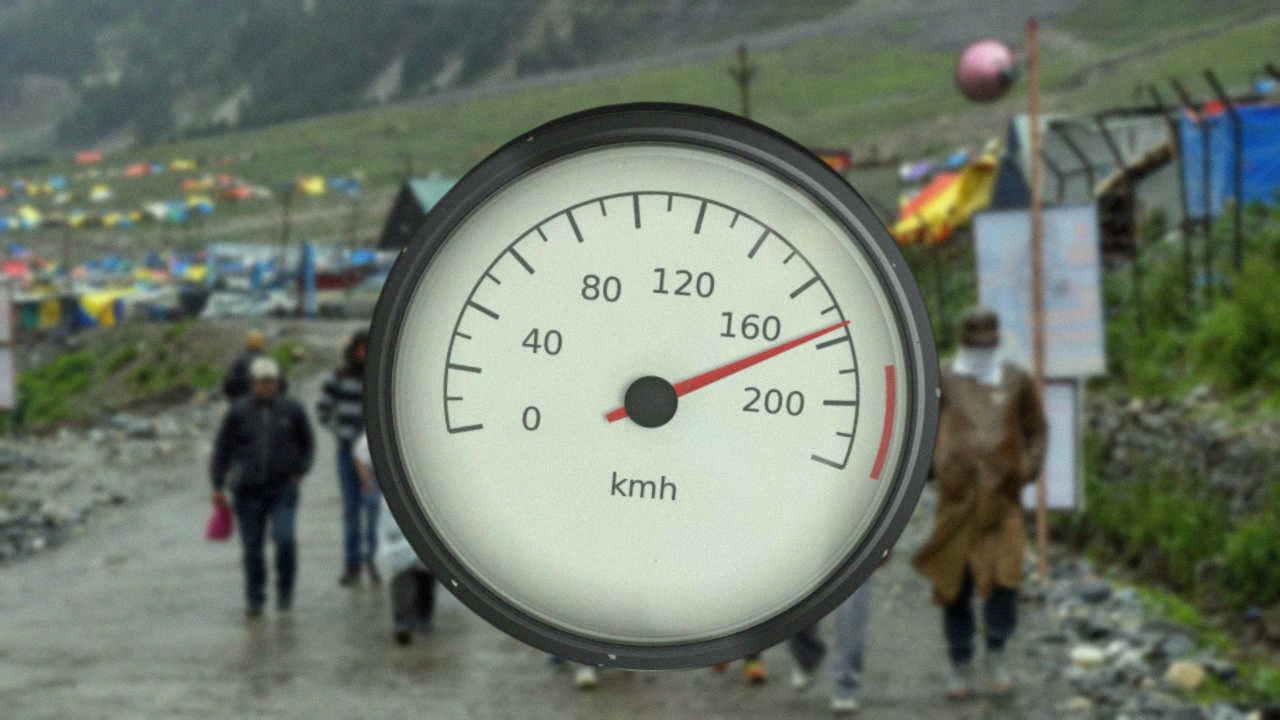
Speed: 175 km/h
